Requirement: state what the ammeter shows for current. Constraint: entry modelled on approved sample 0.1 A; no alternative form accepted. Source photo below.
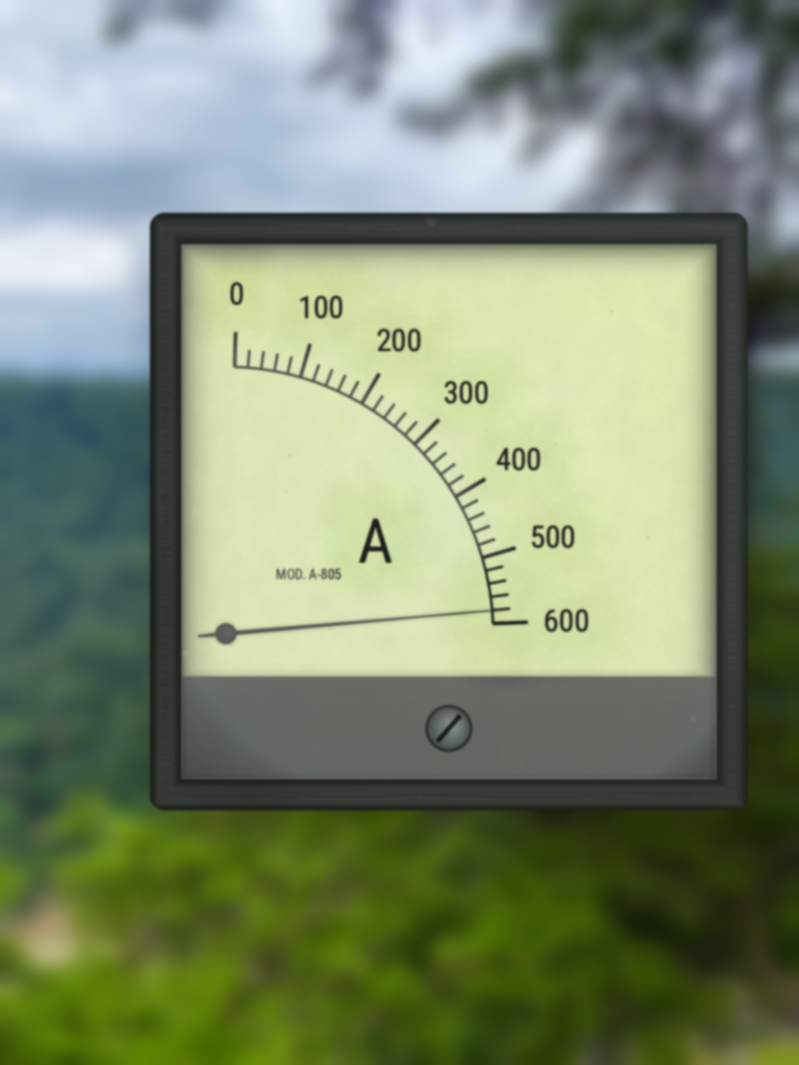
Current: 580 A
